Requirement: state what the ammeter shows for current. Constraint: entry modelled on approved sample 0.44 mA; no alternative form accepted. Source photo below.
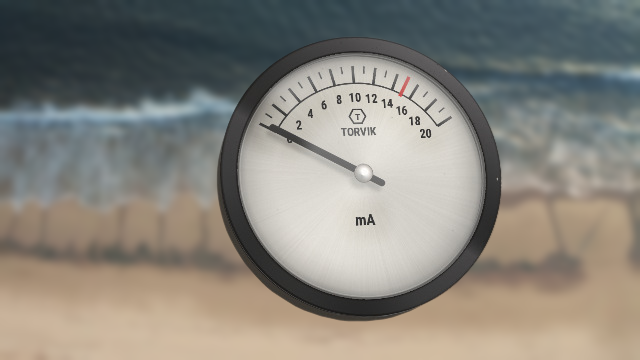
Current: 0 mA
